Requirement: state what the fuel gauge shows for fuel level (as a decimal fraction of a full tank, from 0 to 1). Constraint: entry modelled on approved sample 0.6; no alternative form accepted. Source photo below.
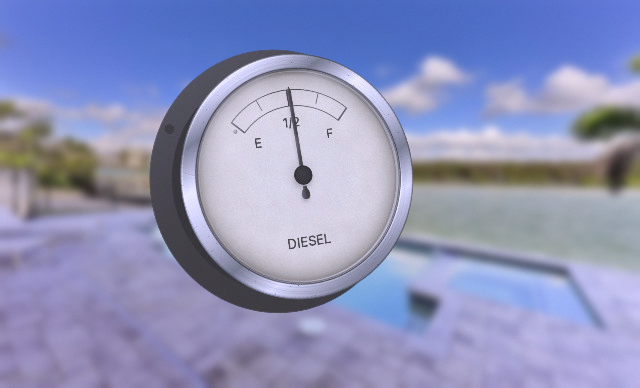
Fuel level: 0.5
